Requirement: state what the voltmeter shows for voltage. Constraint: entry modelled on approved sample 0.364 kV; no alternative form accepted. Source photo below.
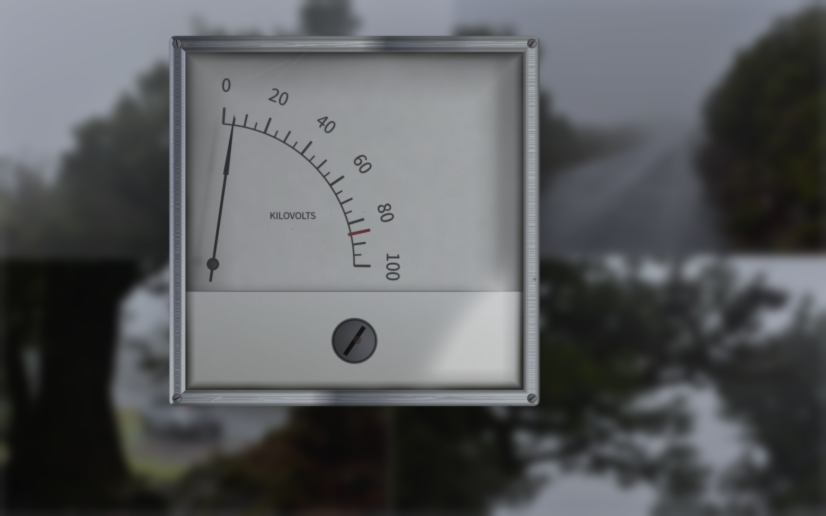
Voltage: 5 kV
